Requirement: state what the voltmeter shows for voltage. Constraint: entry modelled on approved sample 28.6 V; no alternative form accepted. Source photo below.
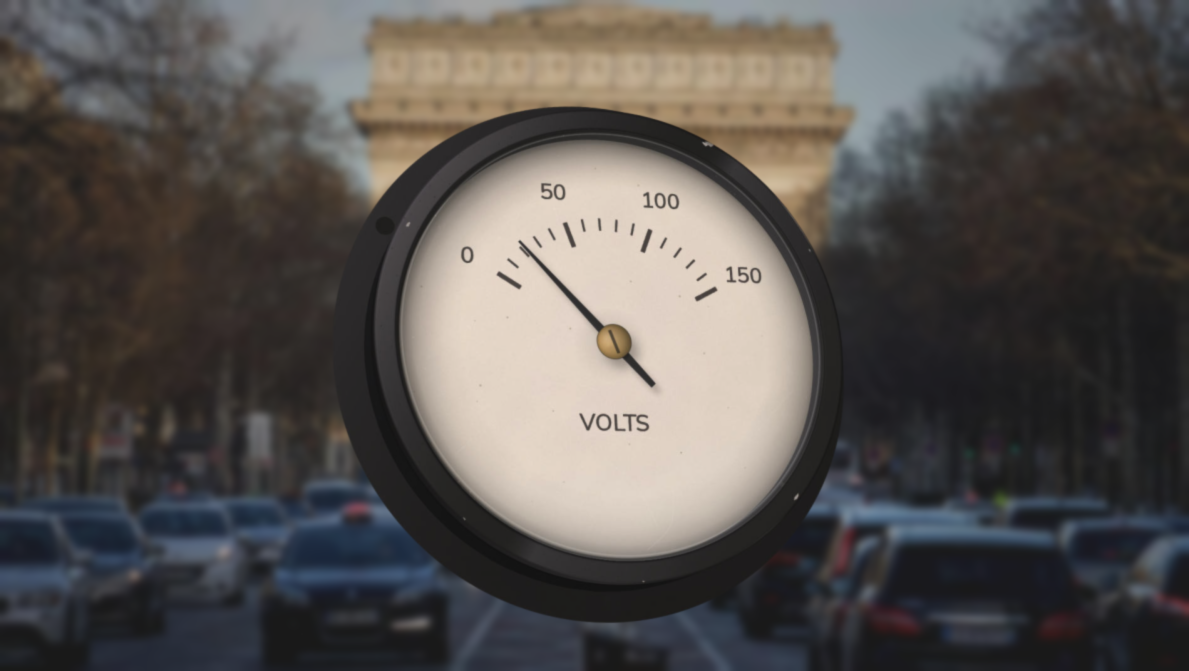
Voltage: 20 V
